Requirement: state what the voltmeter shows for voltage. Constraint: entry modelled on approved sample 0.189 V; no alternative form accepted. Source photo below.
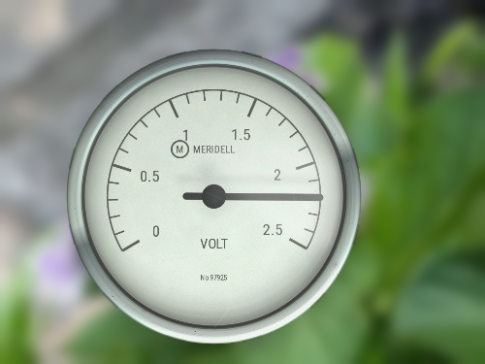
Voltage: 2.2 V
